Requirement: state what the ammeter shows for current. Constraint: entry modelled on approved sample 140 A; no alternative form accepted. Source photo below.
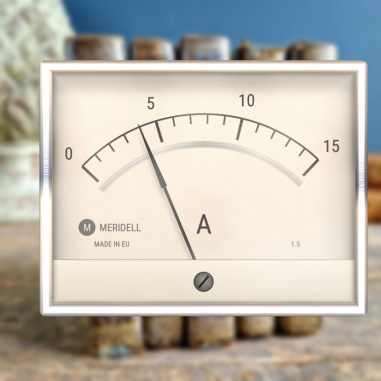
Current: 4 A
